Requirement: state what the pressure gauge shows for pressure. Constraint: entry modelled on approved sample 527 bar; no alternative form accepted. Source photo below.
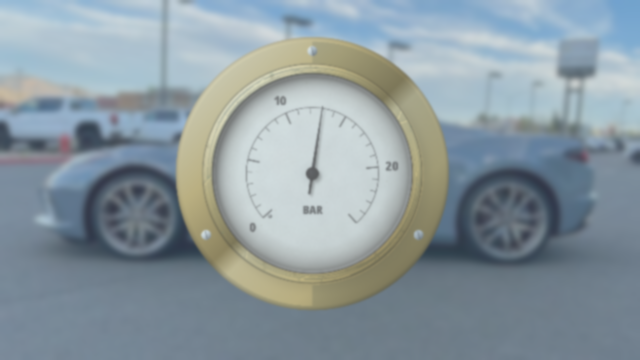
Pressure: 13 bar
